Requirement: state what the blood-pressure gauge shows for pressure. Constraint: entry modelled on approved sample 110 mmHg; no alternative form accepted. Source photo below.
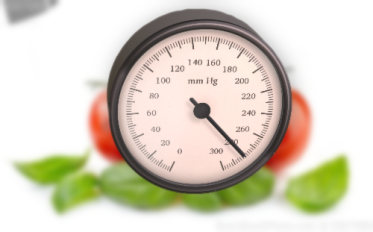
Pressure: 280 mmHg
